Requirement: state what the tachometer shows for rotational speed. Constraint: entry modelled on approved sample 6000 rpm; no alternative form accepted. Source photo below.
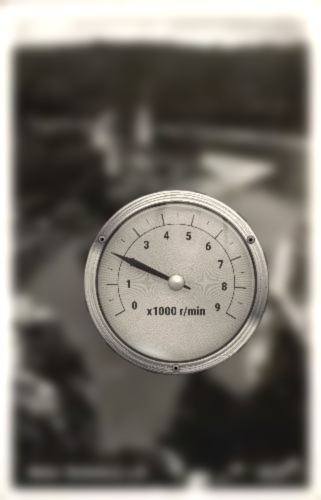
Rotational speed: 2000 rpm
